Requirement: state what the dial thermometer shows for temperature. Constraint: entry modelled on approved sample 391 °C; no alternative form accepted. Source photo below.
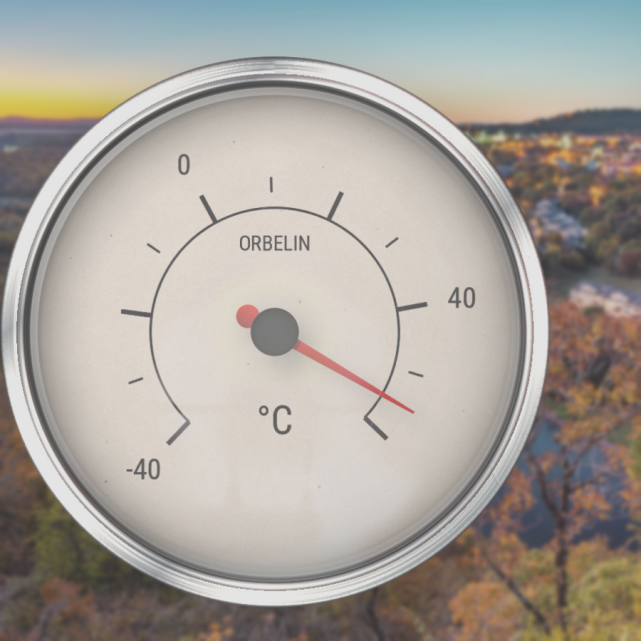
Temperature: 55 °C
